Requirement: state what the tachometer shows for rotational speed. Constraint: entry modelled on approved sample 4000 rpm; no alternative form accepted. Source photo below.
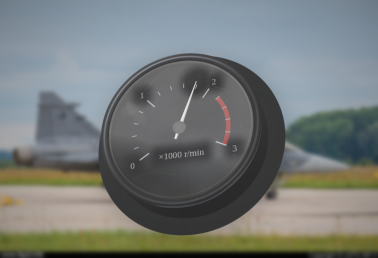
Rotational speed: 1800 rpm
